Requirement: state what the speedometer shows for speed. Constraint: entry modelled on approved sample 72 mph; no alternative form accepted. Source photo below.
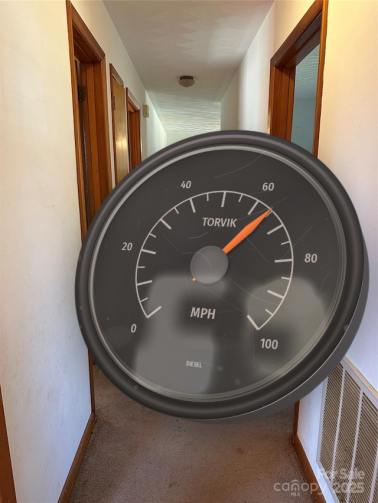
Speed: 65 mph
